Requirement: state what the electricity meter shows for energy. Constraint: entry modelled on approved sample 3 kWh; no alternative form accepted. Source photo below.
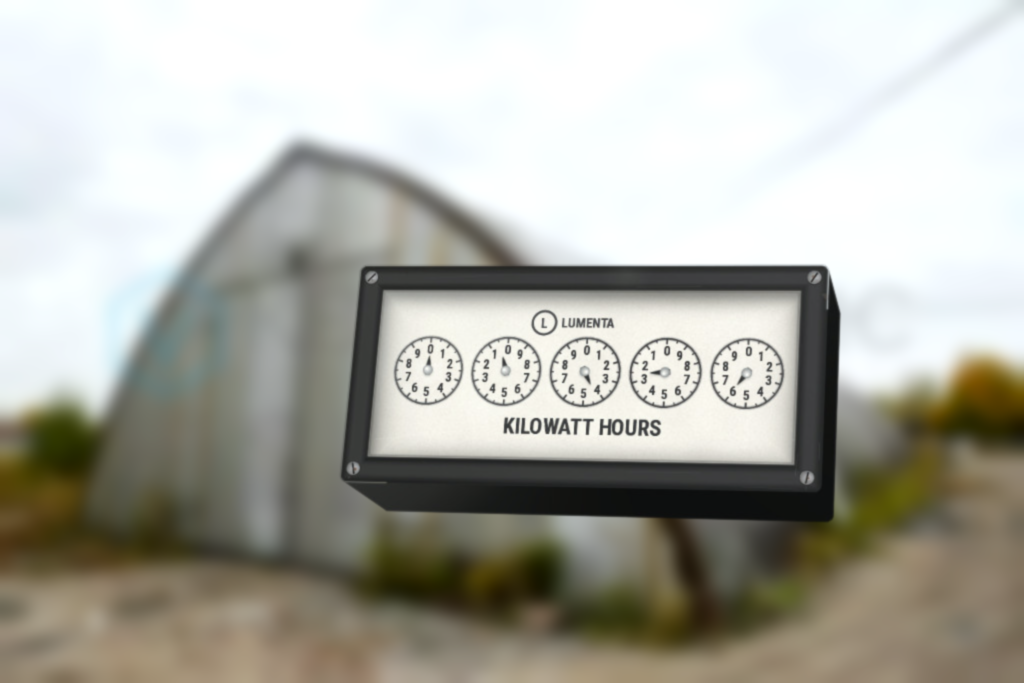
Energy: 426 kWh
